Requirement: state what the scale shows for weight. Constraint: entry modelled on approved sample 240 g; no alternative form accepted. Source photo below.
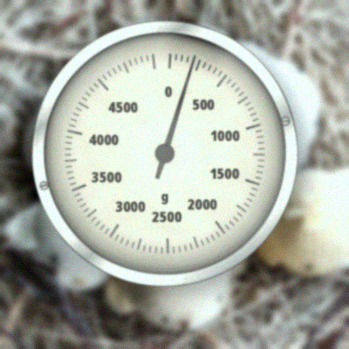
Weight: 200 g
